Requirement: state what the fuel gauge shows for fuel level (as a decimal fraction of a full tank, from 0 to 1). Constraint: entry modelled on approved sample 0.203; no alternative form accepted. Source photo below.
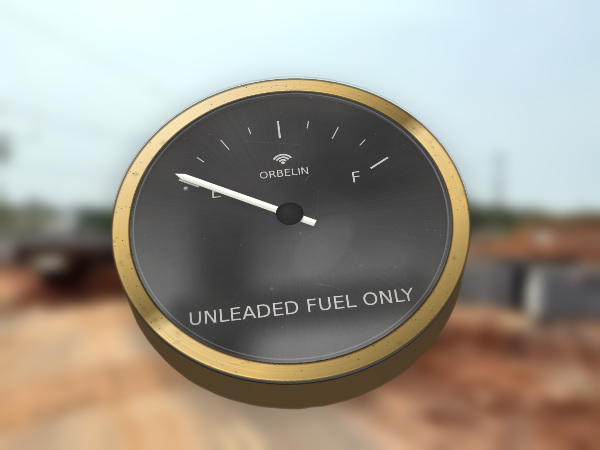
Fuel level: 0
